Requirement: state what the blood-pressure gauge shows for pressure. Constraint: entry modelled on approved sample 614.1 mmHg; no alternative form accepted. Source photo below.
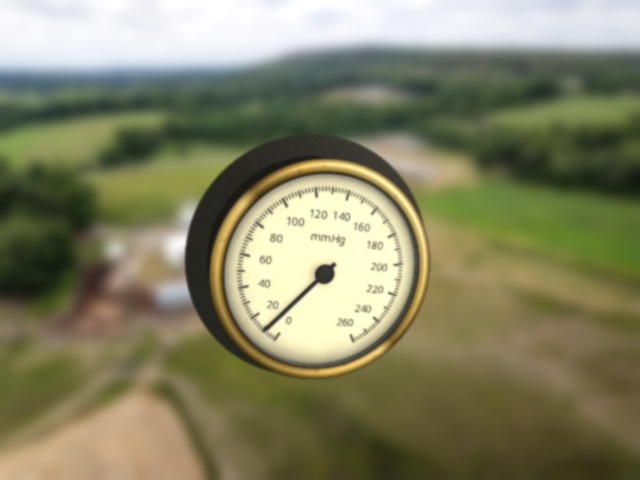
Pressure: 10 mmHg
